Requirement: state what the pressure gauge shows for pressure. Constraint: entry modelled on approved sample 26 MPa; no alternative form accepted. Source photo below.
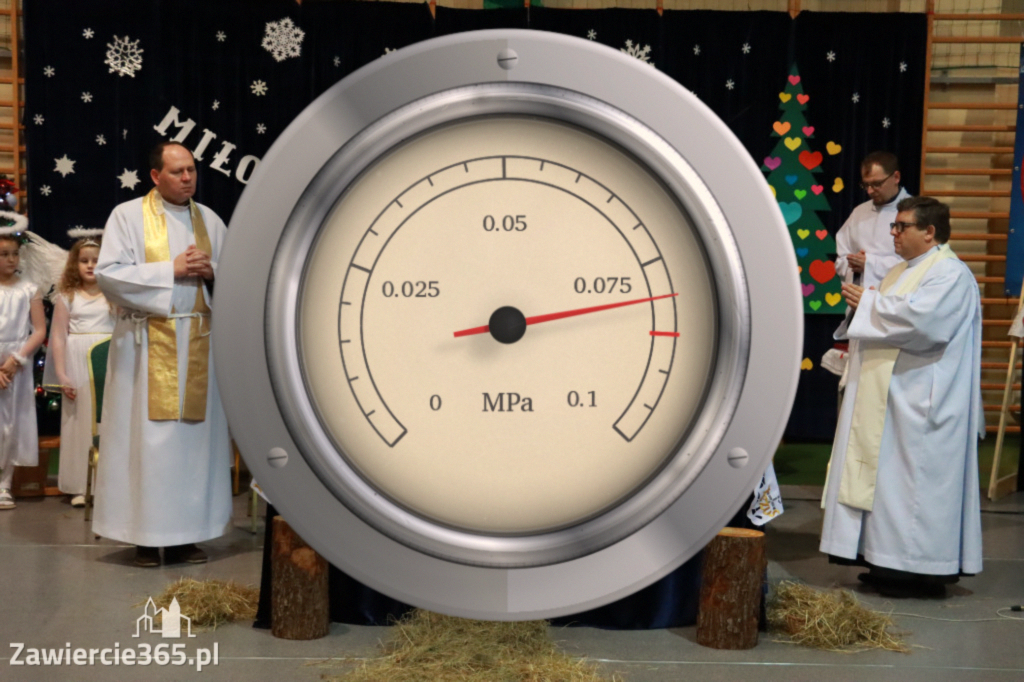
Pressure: 0.08 MPa
